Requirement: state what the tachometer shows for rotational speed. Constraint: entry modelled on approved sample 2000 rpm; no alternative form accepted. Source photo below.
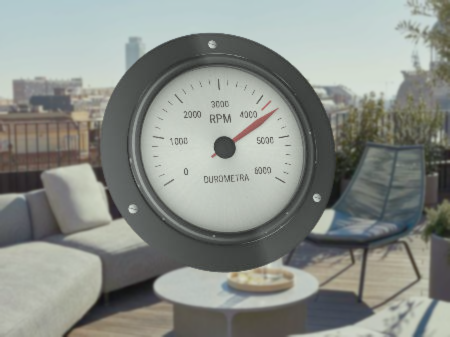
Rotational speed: 4400 rpm
